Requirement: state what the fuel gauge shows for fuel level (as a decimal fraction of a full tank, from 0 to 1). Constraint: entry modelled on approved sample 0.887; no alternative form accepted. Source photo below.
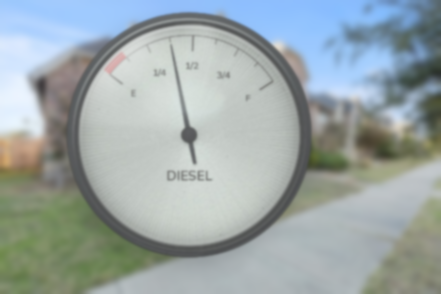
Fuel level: 0.375
